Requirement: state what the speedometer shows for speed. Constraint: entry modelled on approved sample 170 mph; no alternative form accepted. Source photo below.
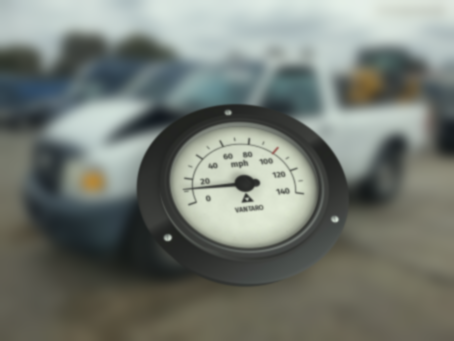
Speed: 10 mph
